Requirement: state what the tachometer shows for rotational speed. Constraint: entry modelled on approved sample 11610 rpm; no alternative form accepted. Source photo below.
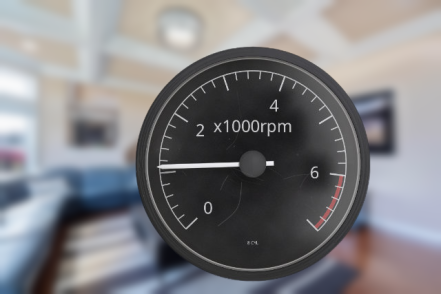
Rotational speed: 1100 rpm
